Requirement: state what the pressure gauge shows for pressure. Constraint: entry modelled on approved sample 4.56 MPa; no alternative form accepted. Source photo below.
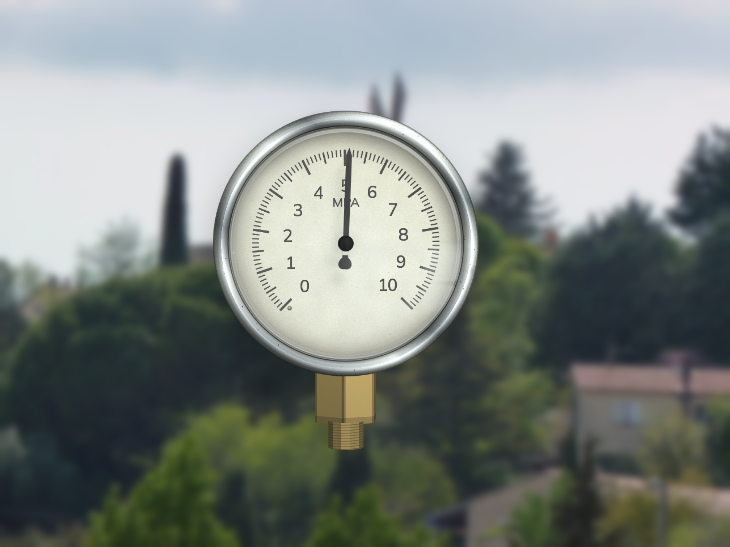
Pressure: 5.1 MPa
